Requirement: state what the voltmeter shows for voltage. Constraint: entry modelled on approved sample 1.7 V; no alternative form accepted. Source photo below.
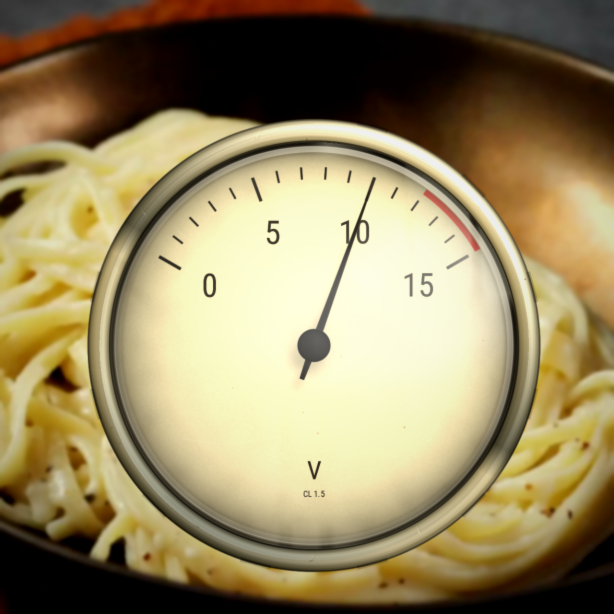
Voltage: 10 V
